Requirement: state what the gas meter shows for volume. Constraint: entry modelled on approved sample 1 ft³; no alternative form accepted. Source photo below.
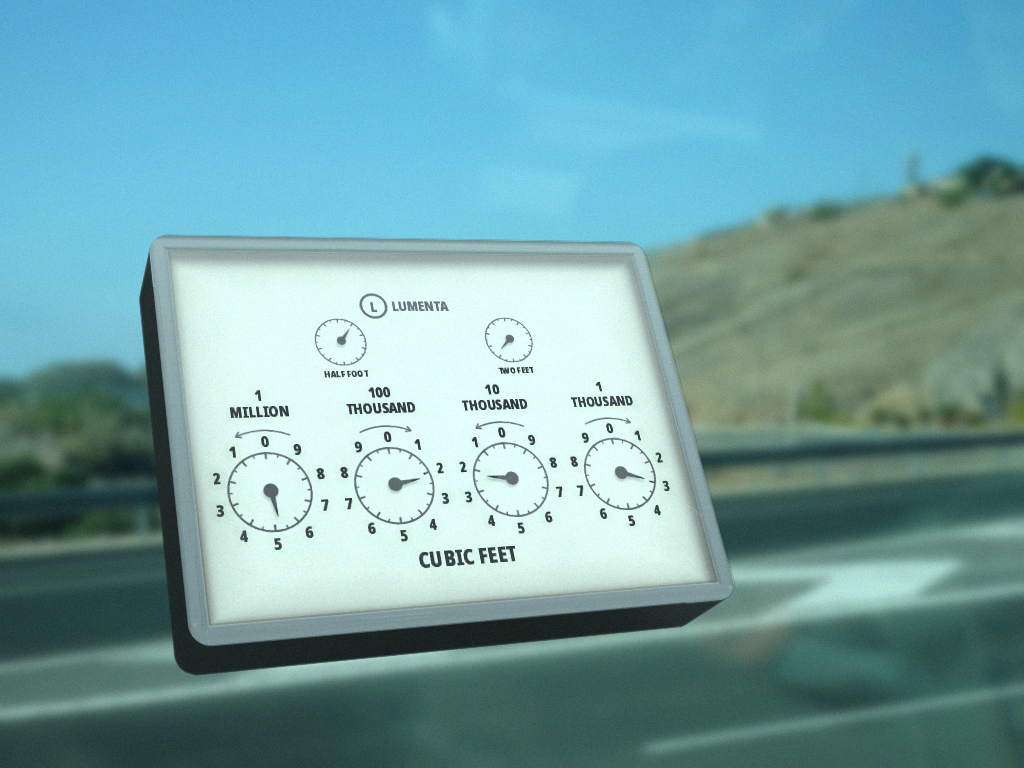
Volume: 522300 ft³
